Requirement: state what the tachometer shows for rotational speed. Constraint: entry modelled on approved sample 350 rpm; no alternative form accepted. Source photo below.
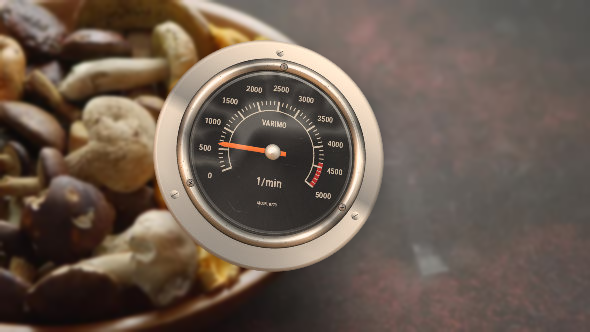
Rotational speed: 600 rpm
